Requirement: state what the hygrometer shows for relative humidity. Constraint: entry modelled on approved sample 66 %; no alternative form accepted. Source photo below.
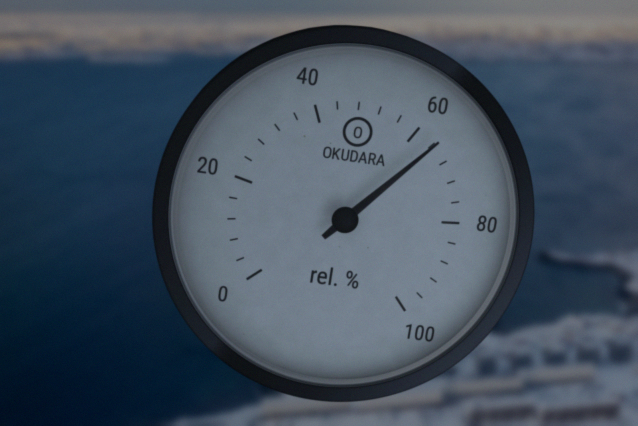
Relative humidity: 64 %
